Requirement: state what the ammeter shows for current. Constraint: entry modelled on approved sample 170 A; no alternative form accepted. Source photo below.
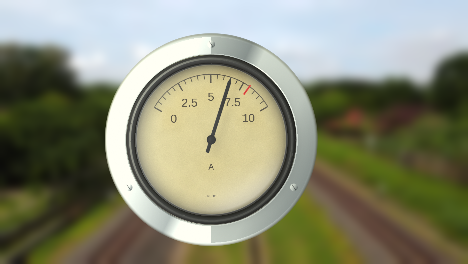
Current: 6.5 A
